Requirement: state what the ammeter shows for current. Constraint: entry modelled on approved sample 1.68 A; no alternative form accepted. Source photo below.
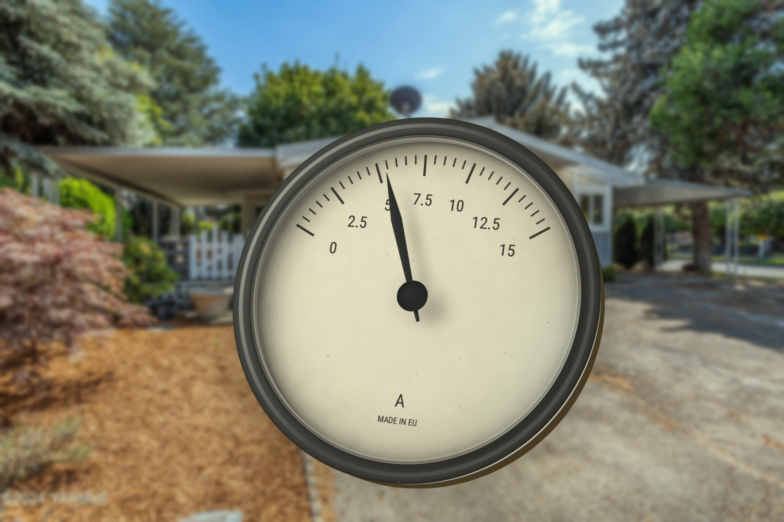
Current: 5.5 A
